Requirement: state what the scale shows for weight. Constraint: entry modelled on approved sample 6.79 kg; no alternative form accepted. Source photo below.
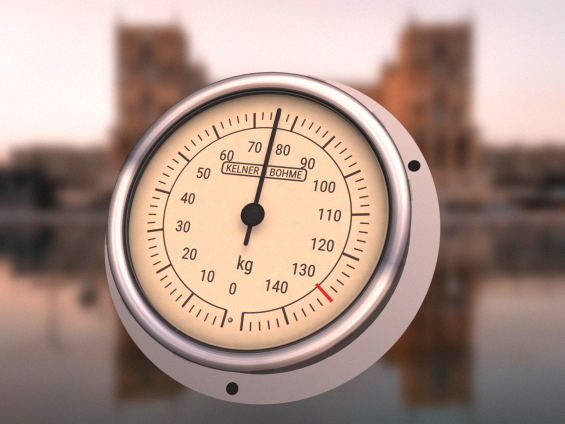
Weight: 76 kg
